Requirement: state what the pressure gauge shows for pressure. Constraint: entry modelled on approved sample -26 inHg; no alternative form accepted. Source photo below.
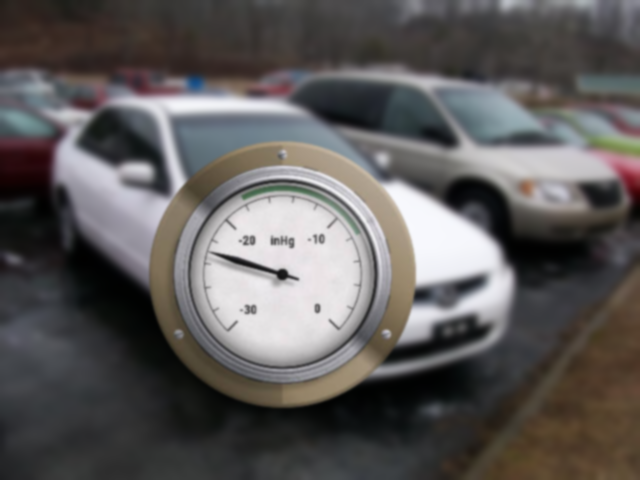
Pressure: -23 inHg
